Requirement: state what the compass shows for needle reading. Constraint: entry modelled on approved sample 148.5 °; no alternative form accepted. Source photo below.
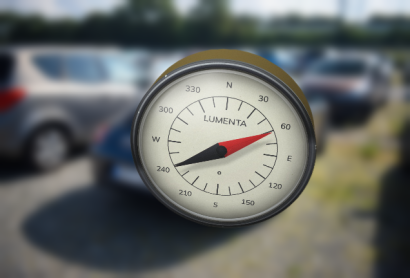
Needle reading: 60 °
